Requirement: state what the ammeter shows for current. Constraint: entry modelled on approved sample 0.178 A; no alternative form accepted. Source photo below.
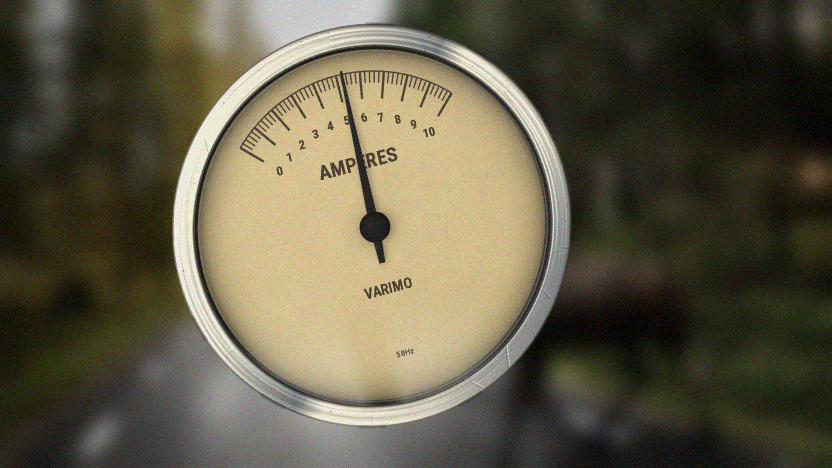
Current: 5.2 A
